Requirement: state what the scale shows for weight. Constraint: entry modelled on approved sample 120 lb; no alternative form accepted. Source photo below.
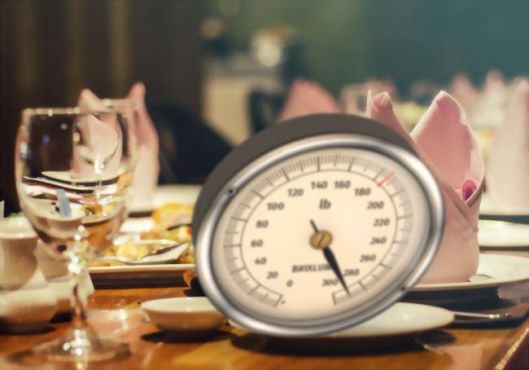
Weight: 290 lb
